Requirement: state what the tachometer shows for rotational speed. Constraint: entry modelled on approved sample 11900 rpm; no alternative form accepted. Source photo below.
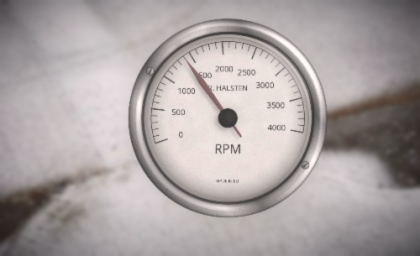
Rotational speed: 1400 rpm
